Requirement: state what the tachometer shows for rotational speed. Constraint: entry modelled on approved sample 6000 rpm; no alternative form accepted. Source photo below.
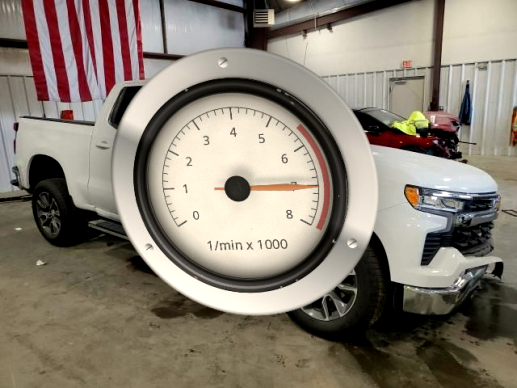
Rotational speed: 7000 rpm
